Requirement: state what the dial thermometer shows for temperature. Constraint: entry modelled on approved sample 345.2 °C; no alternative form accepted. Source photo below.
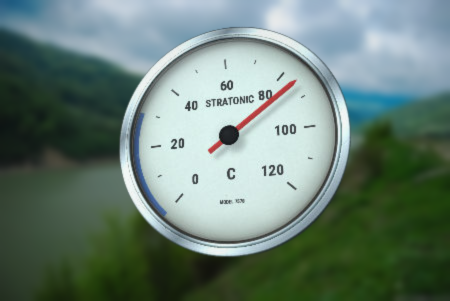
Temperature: 85 °C
